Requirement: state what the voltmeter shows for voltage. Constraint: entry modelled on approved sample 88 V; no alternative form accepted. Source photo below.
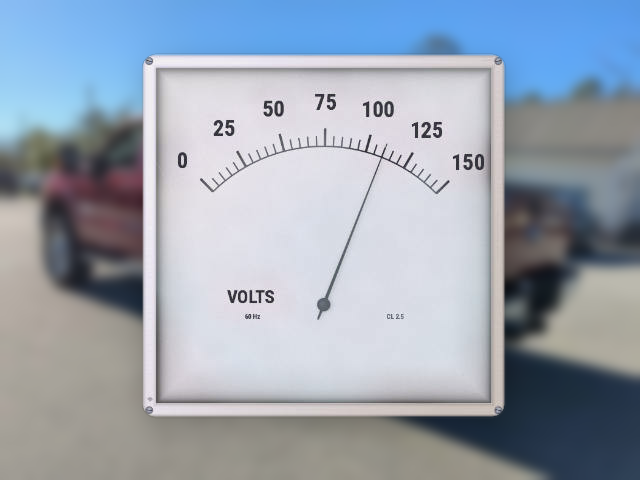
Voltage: 110 V
